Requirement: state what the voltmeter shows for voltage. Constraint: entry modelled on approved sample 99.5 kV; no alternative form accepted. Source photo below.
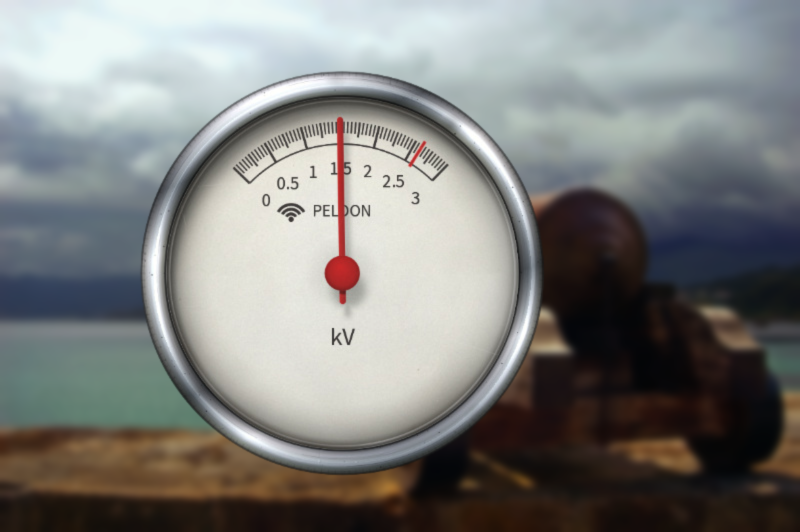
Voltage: 1.5 kV
